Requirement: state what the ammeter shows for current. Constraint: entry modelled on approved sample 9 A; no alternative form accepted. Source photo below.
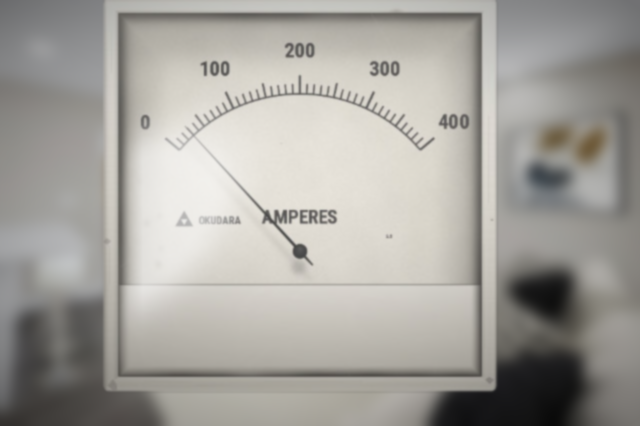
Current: 30 A
